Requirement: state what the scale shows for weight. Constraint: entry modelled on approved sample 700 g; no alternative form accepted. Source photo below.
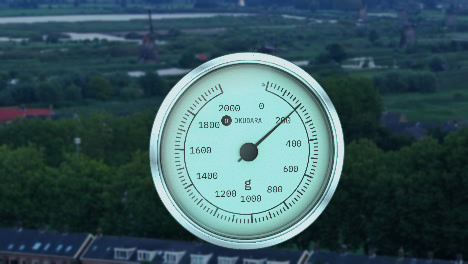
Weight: 200 g
